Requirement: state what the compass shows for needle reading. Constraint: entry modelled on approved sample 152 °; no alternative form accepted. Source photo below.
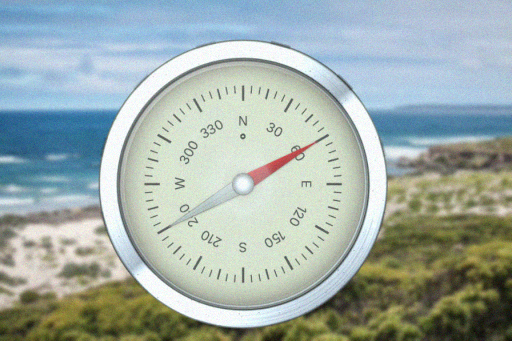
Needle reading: 60 °
